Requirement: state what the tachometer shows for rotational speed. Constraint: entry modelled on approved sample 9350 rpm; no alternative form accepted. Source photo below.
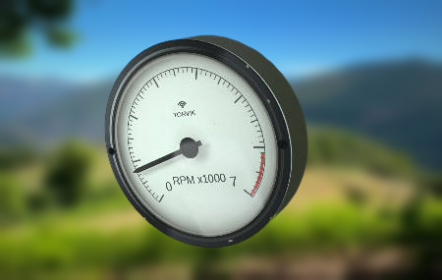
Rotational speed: 800 rpm
